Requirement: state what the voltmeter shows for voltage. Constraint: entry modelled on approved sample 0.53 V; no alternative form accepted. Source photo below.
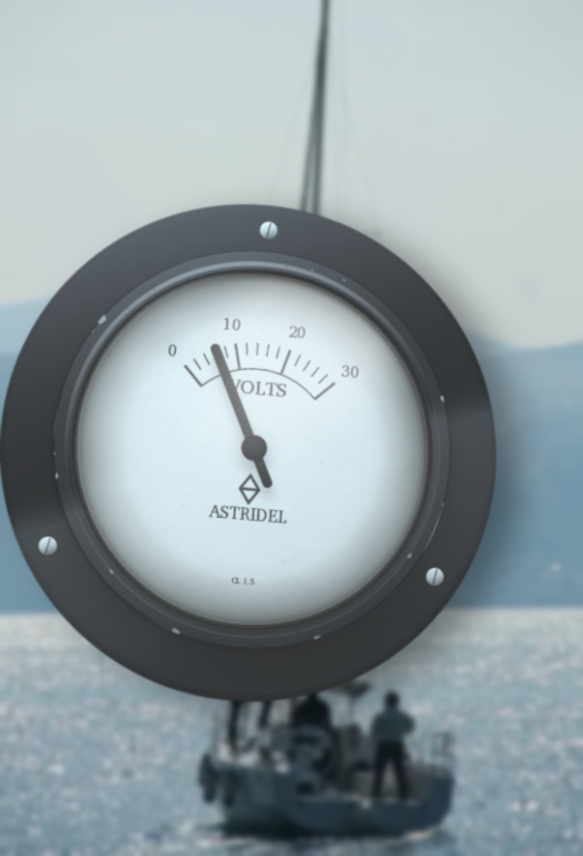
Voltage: 6 V
